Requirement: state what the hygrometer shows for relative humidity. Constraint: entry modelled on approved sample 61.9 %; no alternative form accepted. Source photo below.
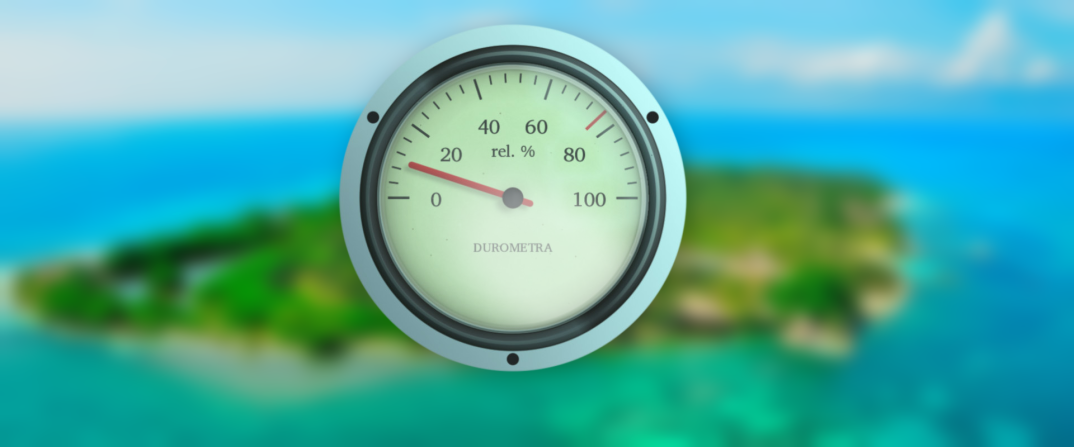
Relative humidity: 10 %
